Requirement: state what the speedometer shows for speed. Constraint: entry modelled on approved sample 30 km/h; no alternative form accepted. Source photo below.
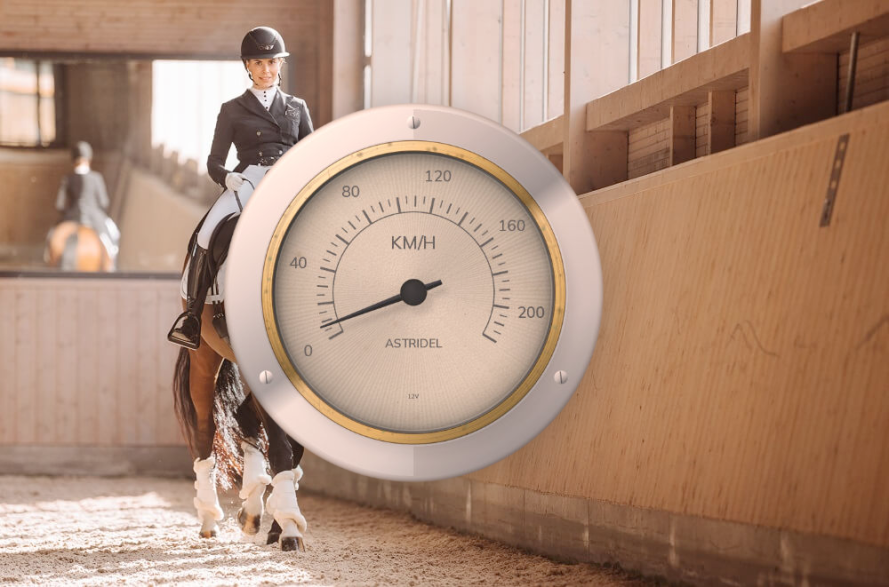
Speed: 7.5 km/h
